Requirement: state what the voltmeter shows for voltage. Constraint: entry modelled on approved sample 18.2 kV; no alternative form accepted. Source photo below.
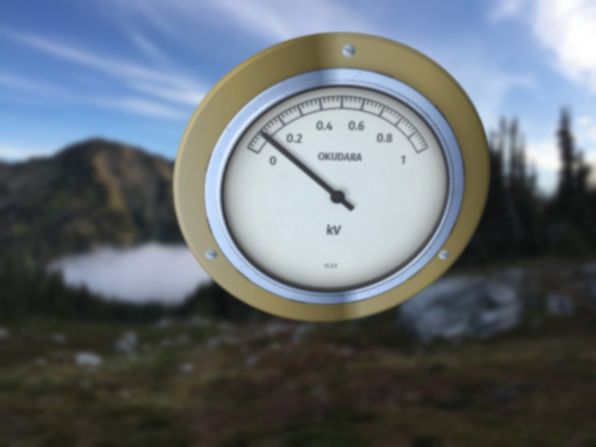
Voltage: 0.1 kV
